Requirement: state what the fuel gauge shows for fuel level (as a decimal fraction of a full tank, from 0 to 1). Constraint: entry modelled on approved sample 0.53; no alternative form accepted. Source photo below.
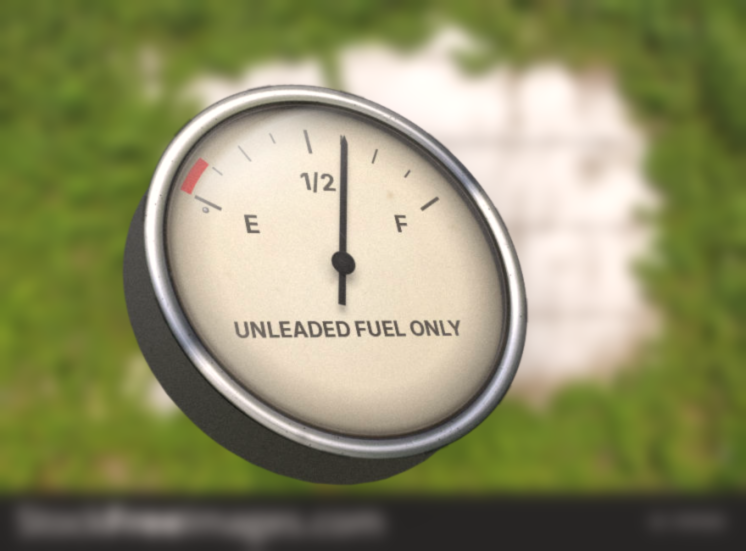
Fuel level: 0.625
